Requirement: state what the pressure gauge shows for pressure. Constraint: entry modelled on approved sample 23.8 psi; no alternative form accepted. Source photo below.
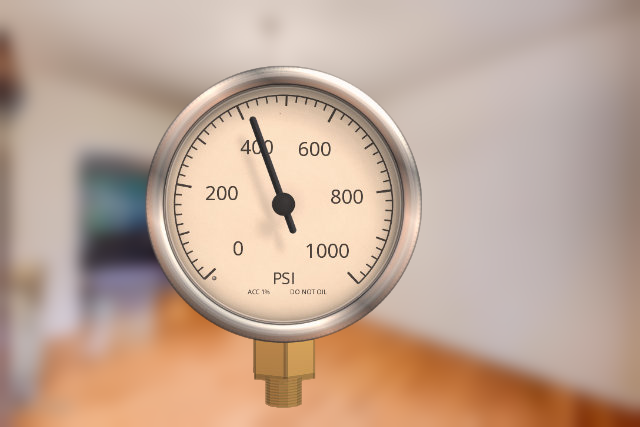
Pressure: 420 psi
